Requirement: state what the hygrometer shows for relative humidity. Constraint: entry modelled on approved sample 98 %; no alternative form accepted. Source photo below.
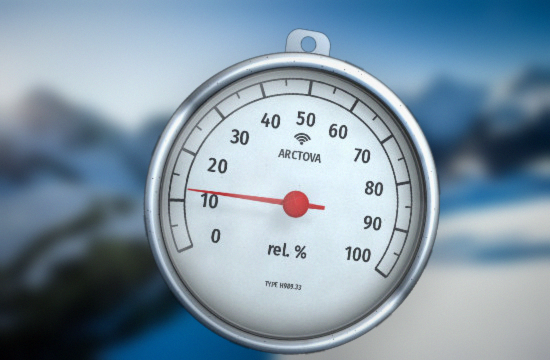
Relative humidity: 12.5 %
